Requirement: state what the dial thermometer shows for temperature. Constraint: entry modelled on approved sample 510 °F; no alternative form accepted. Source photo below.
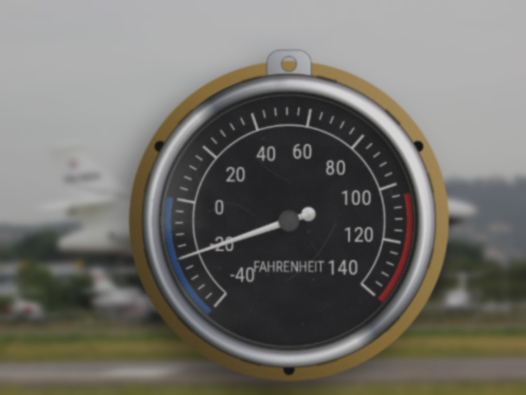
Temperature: -20 °F
